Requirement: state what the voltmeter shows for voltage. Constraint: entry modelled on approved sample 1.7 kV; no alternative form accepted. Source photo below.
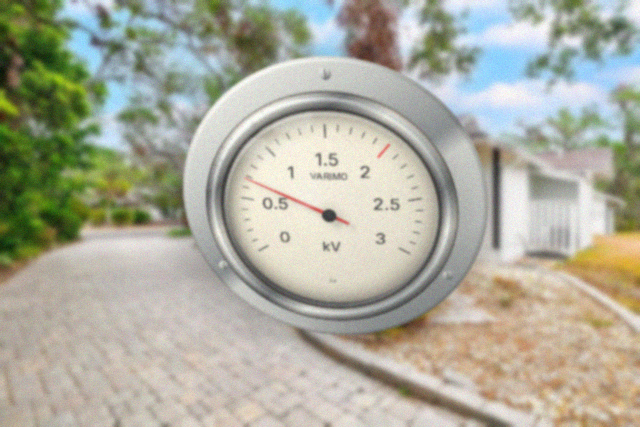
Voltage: 0.7 kV
